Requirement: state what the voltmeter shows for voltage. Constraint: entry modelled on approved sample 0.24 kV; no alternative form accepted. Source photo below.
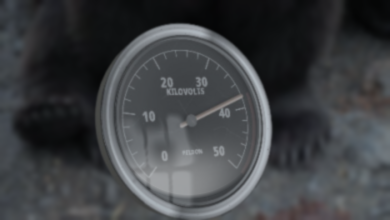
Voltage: 38 kV
